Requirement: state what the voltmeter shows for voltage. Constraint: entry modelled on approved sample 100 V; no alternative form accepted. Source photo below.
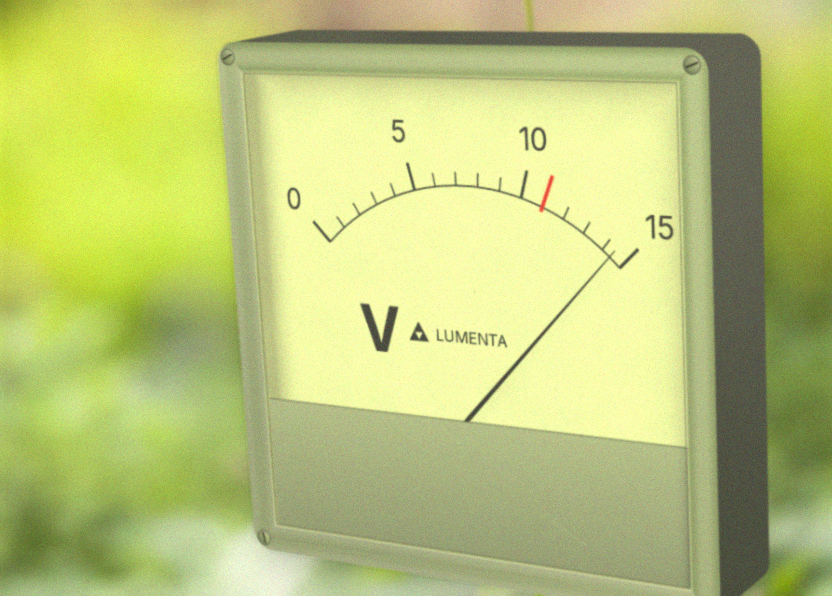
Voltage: 14.5 V
